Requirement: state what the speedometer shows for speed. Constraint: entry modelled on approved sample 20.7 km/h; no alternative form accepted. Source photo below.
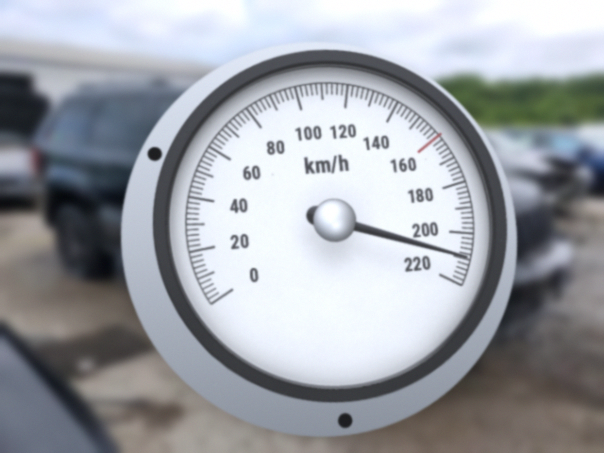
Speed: 210 km/h
